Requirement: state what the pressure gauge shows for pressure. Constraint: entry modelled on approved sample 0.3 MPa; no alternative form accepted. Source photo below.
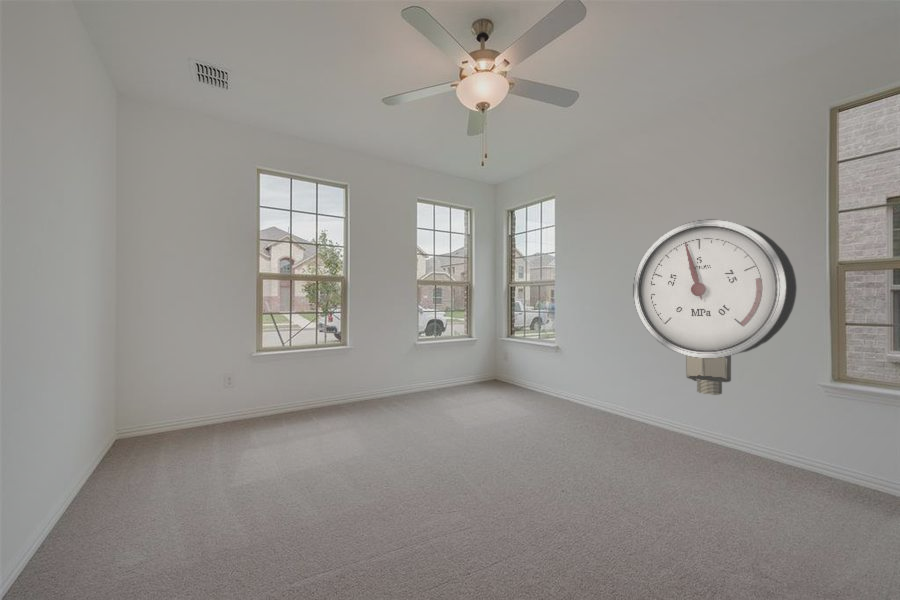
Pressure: 4.5 MPa
